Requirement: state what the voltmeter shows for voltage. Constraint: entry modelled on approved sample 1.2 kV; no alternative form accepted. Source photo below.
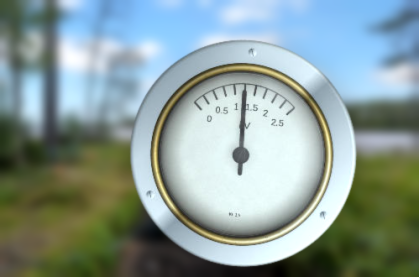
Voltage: 1.25 kV
